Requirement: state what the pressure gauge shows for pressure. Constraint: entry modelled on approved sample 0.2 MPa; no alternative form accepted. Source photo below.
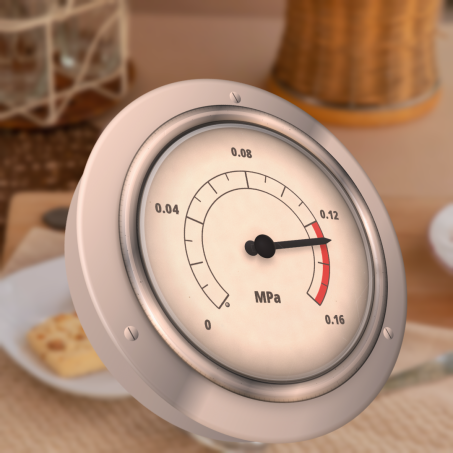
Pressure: 0.13 MPa
